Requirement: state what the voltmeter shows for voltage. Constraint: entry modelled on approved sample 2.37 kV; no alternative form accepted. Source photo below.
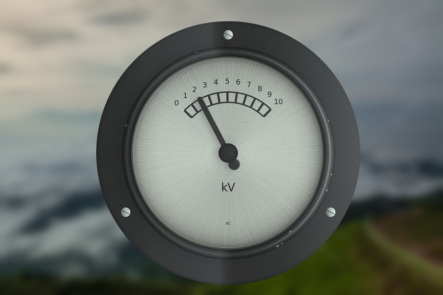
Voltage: 2 kV
